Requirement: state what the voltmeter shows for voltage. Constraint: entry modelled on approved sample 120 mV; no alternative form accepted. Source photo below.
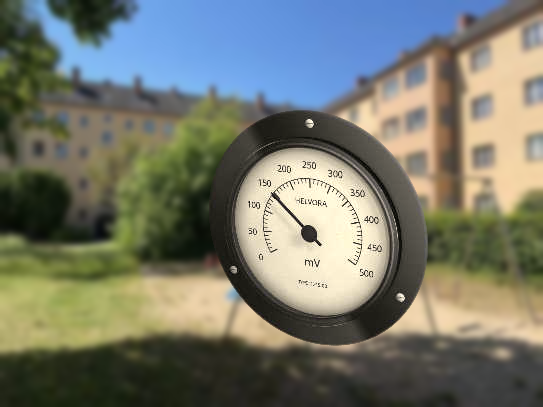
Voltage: 150 mV
